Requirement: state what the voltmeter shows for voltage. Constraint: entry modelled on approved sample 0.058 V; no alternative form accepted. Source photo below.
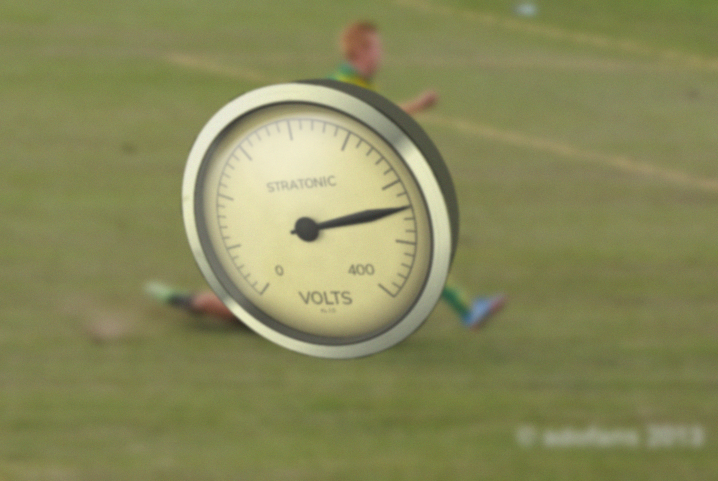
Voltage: 320 V
